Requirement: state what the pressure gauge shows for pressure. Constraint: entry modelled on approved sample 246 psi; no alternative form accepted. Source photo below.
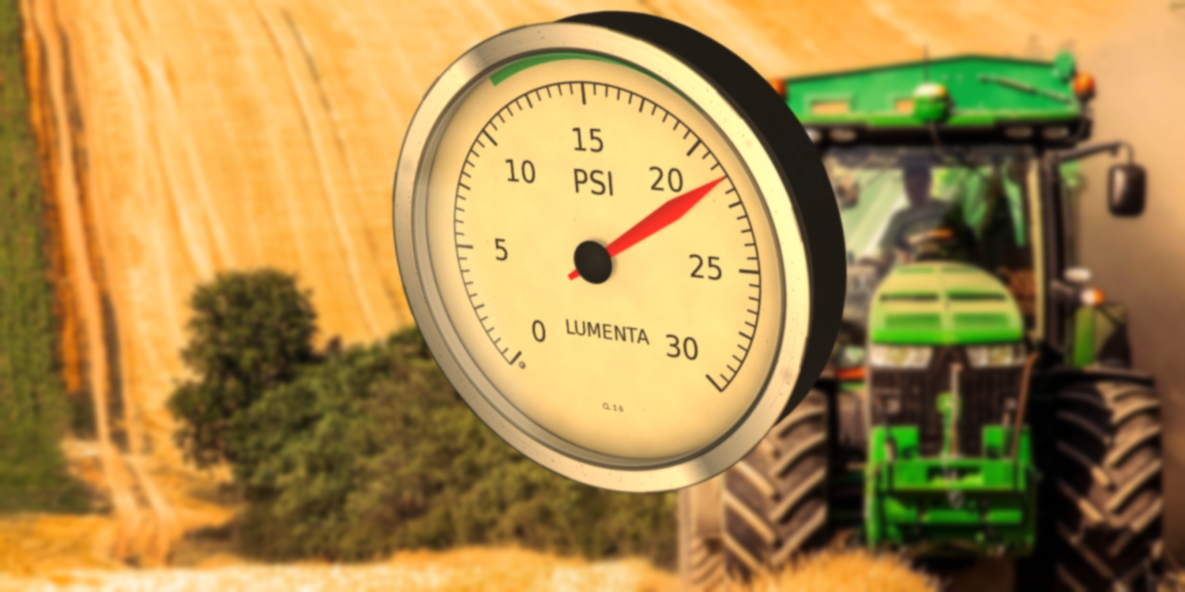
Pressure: 21.5 psi
